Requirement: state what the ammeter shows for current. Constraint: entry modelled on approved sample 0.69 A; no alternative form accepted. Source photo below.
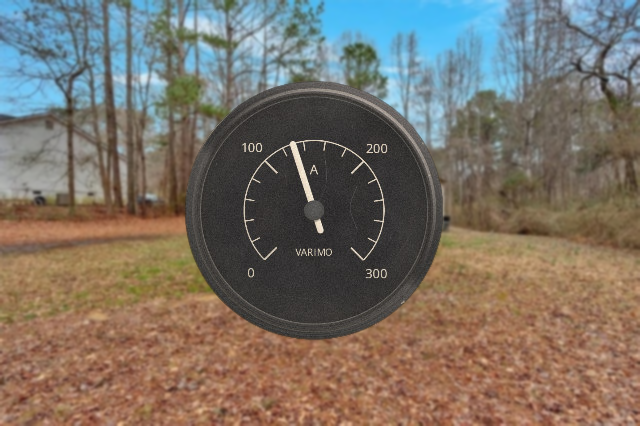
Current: 130 A
